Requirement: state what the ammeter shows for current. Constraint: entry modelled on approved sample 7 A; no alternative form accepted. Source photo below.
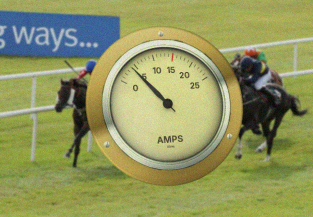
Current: 4 A
